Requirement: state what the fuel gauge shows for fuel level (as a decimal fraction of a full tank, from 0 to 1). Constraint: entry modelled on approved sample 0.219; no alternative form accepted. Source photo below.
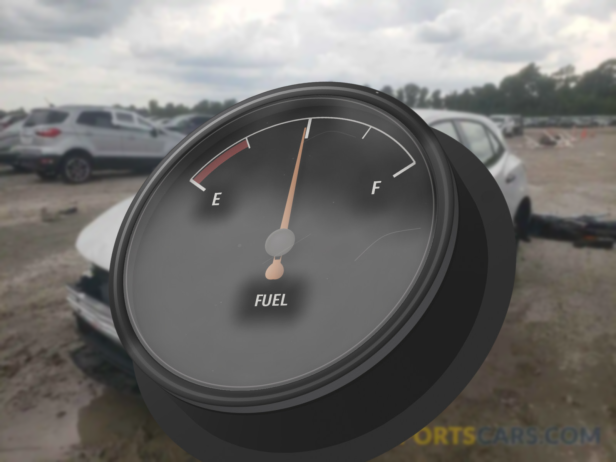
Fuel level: 0.5
